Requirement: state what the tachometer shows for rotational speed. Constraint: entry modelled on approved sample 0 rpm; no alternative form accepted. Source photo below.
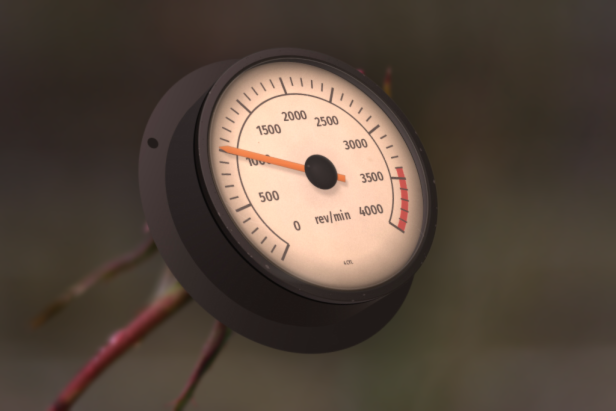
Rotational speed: 1000 rpm
